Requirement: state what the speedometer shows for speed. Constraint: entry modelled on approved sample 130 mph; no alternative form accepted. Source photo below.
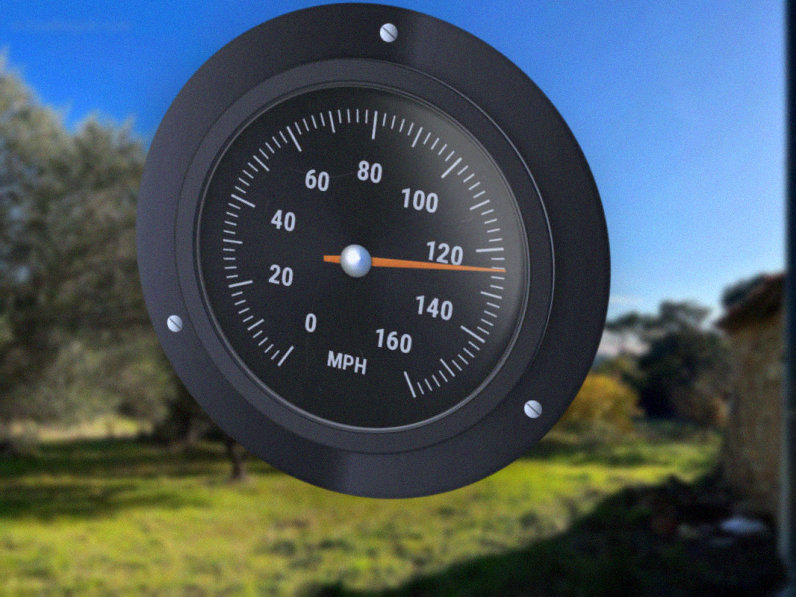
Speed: 124 mph
